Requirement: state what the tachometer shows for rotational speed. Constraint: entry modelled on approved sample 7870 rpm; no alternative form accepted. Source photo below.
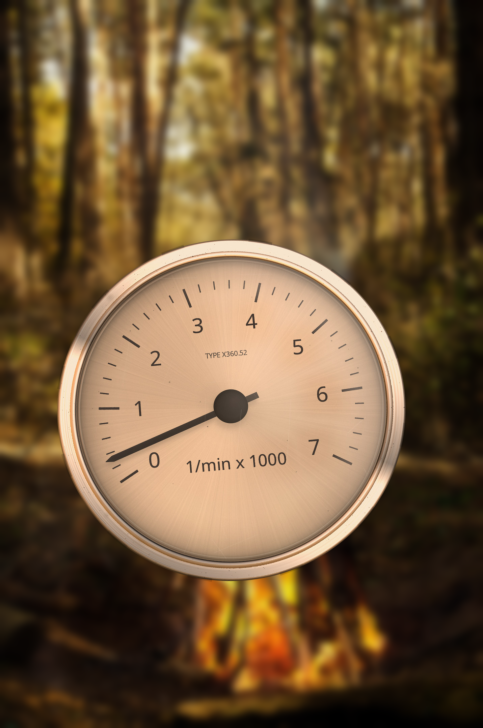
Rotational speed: 300 rpm
